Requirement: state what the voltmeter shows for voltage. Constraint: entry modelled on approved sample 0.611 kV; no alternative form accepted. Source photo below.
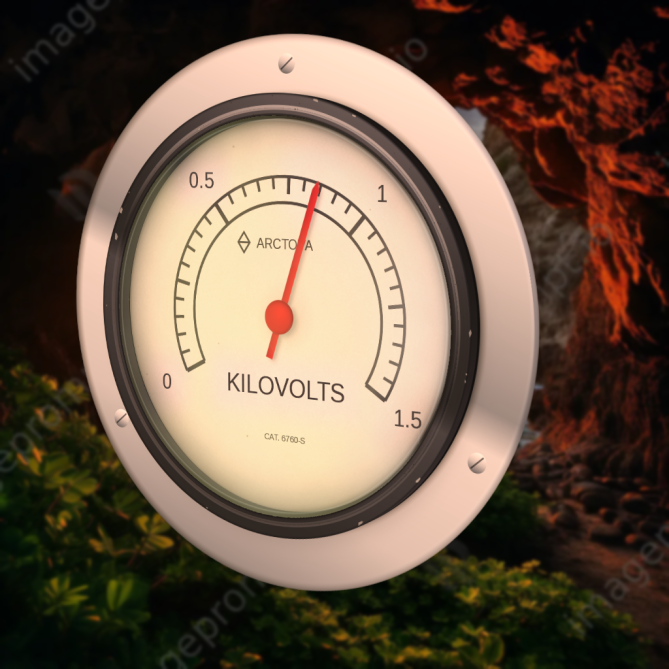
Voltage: 0.85 kV
